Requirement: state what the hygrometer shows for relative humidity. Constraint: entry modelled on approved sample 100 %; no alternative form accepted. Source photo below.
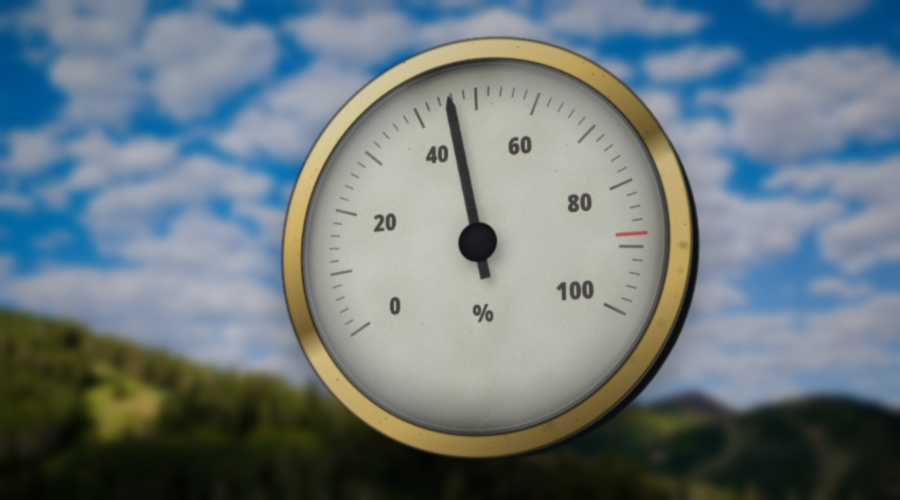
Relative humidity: 46 %
